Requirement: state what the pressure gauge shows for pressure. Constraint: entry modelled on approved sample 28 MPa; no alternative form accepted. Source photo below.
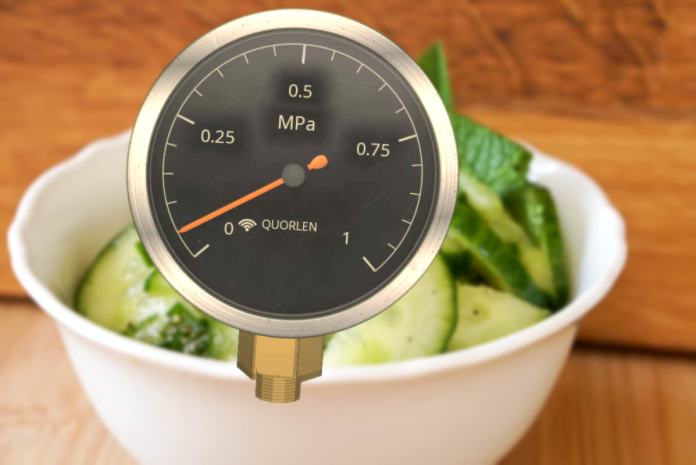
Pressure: 0.05 MPa
